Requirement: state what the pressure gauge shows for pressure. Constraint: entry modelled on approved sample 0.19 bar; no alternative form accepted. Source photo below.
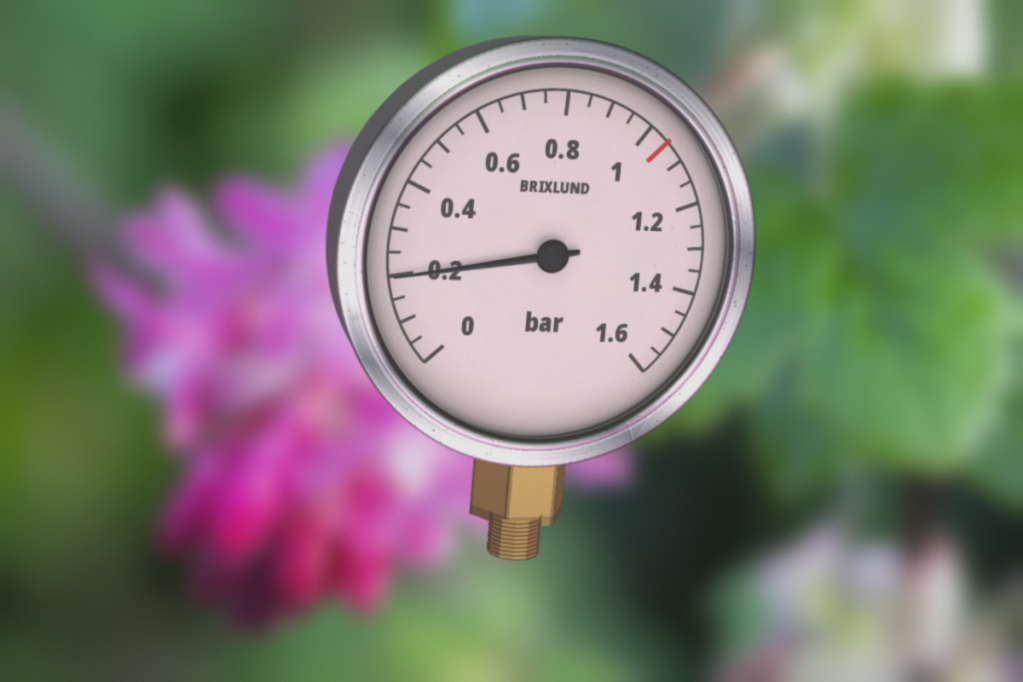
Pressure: 0.2 bar
